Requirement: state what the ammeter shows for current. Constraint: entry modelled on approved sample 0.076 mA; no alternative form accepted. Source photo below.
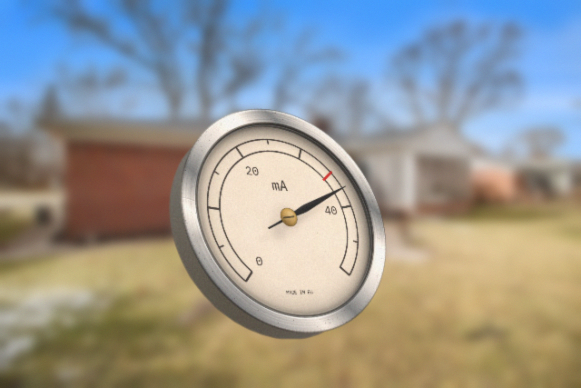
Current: 37.5 mA
